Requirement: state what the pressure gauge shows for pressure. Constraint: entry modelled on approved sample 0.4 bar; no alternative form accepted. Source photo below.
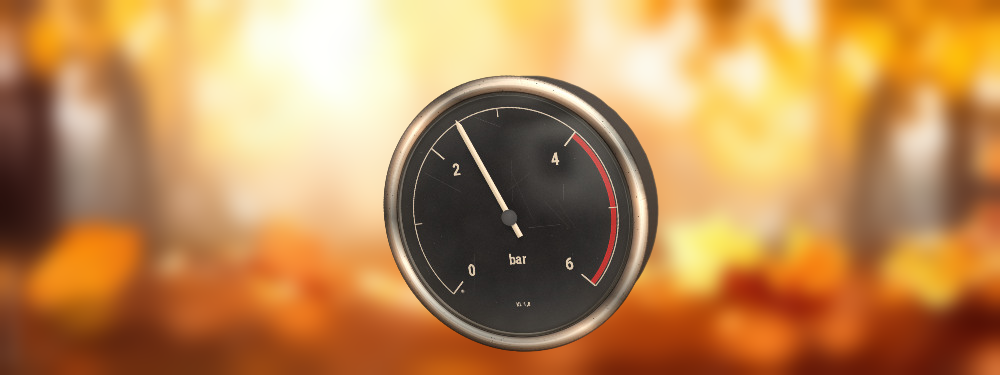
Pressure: 2.5 bar
